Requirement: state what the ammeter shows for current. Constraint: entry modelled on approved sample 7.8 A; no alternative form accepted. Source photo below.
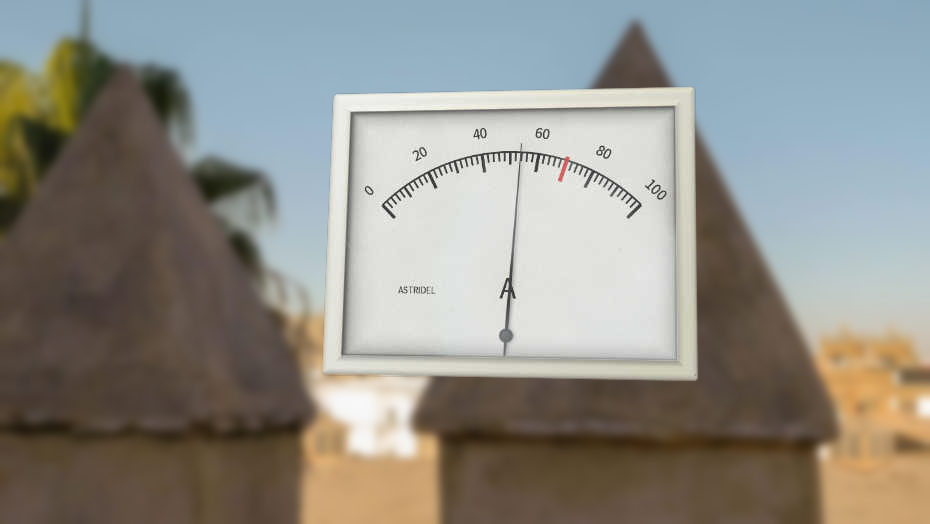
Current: 54 A
